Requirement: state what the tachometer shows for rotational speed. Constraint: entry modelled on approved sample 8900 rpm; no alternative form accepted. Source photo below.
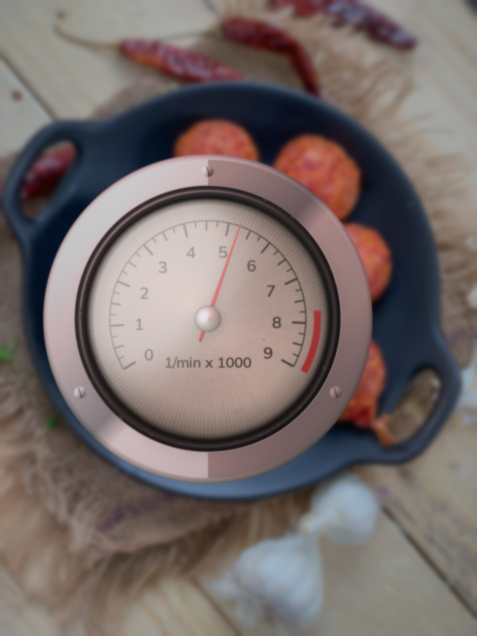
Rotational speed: 5250 rpm
